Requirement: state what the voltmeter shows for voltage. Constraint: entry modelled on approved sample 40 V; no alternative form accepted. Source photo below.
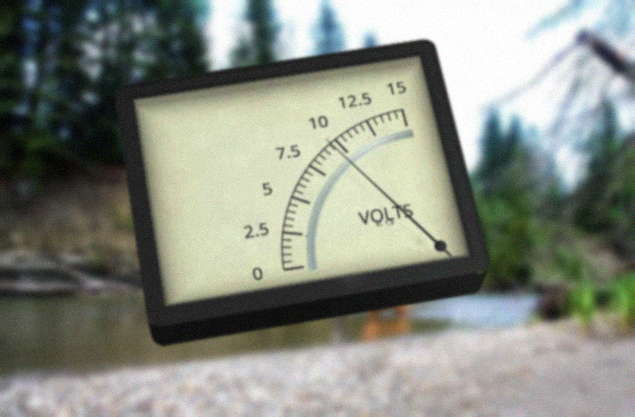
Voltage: 9.5 V
